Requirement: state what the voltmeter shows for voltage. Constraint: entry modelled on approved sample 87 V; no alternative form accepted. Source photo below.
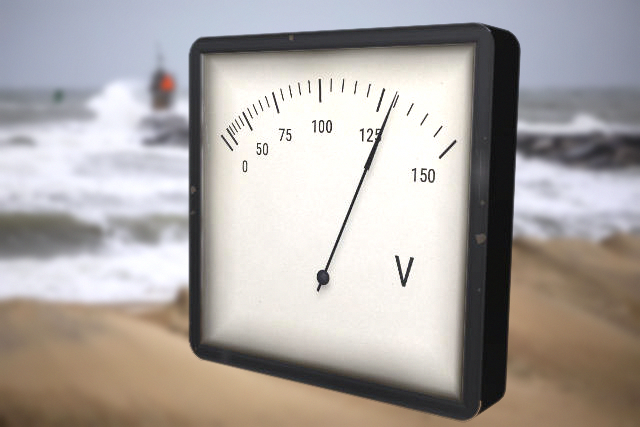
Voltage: 130 V
